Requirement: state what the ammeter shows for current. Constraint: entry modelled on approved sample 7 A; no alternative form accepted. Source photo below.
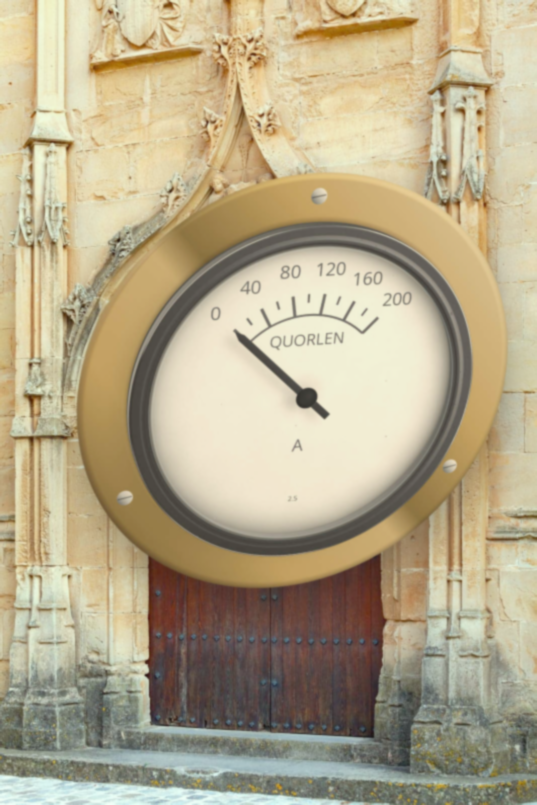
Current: 0 A
